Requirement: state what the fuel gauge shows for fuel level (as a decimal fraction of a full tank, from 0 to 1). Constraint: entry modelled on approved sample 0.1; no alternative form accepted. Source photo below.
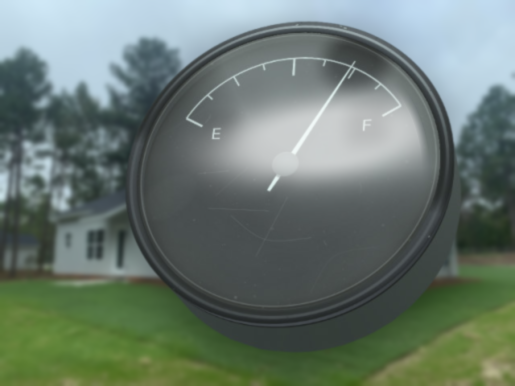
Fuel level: 0.75
